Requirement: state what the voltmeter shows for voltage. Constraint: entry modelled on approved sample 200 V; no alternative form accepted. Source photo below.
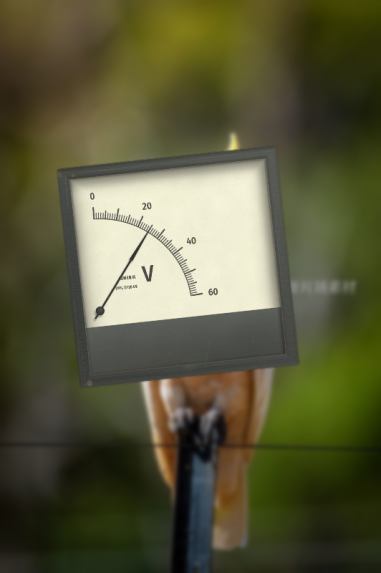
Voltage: 25 V
